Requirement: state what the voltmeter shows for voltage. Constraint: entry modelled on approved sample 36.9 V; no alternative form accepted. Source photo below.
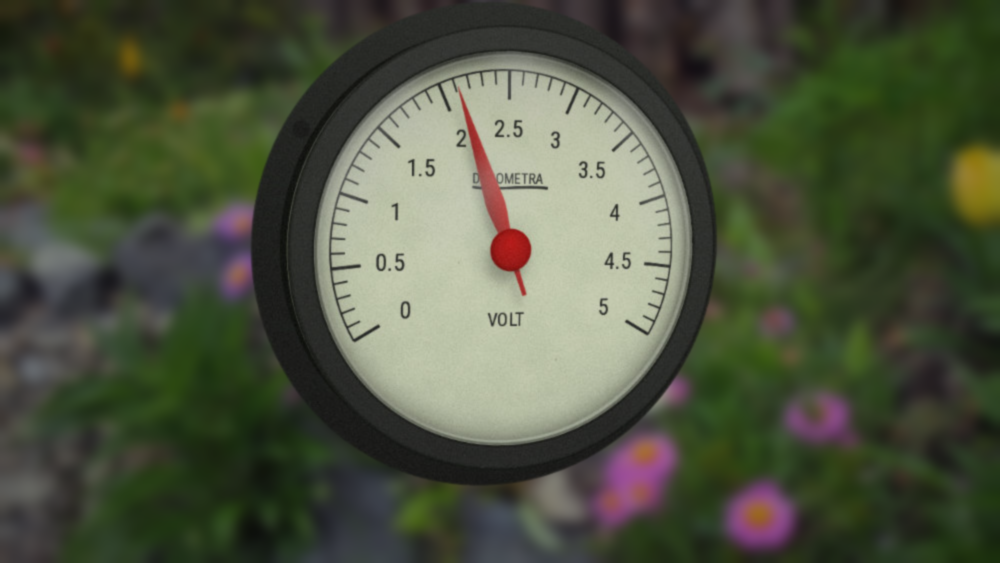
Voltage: 2.1 V
